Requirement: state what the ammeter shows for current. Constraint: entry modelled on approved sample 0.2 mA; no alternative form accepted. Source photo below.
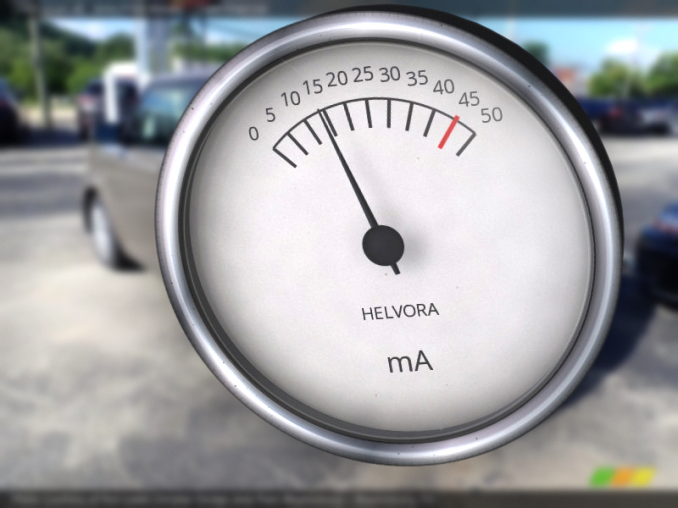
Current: 15 mA
